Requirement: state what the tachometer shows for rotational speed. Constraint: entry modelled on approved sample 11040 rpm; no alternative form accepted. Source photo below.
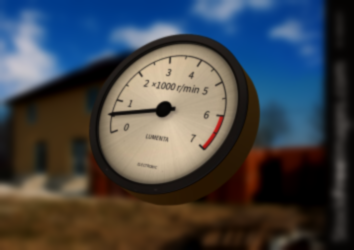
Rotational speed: 500 rpm
